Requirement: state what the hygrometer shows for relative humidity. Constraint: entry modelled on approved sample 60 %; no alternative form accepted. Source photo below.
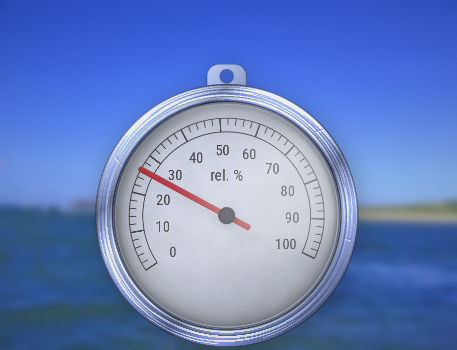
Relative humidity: 26 %
